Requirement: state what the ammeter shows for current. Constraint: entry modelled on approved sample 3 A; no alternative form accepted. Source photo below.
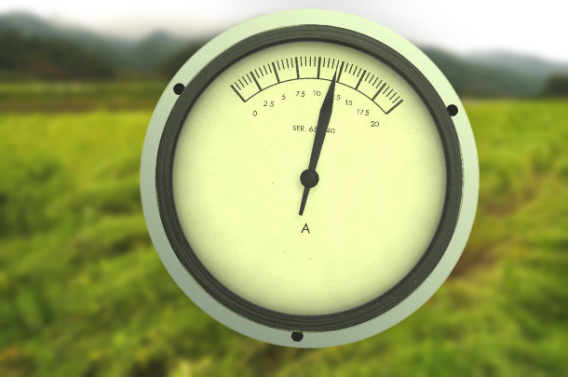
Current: 12 A
